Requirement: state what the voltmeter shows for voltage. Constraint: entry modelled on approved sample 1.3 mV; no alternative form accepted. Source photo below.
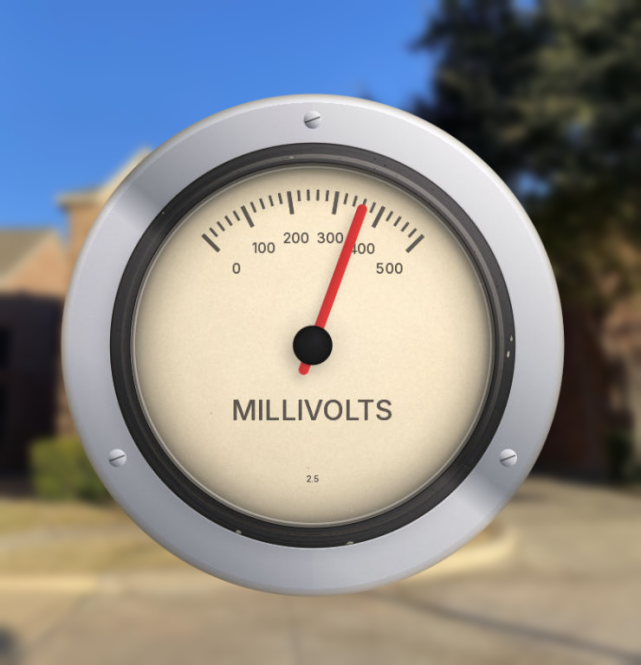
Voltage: 360 mV
